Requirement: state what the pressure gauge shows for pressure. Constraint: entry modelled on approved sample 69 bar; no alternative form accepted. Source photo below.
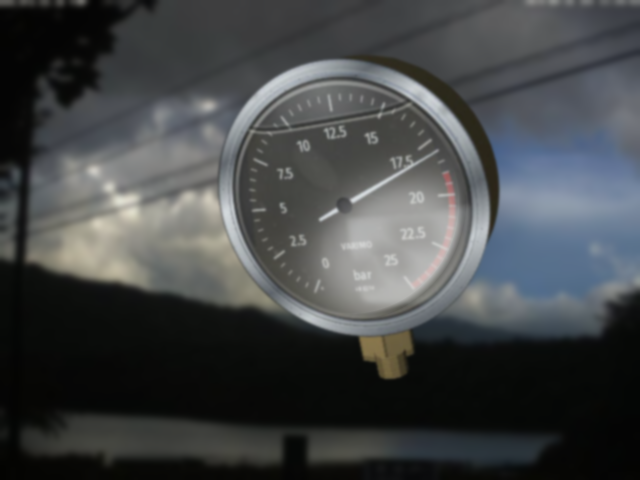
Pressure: 18 bar
